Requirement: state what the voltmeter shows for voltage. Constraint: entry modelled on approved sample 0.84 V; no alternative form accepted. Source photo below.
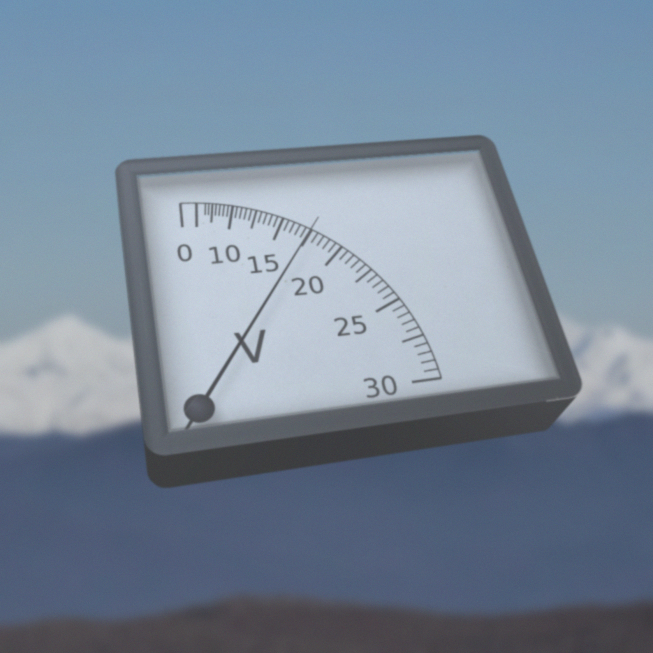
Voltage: 17.5 V
